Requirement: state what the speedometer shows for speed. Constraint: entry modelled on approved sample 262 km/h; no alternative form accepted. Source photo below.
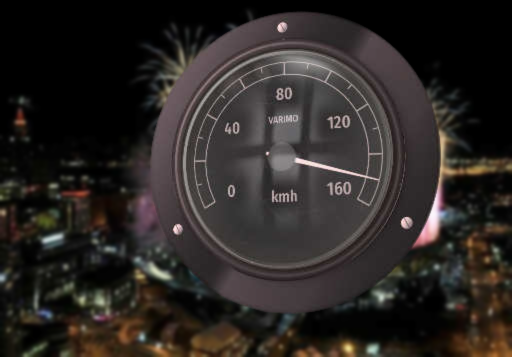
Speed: 150 km/h
